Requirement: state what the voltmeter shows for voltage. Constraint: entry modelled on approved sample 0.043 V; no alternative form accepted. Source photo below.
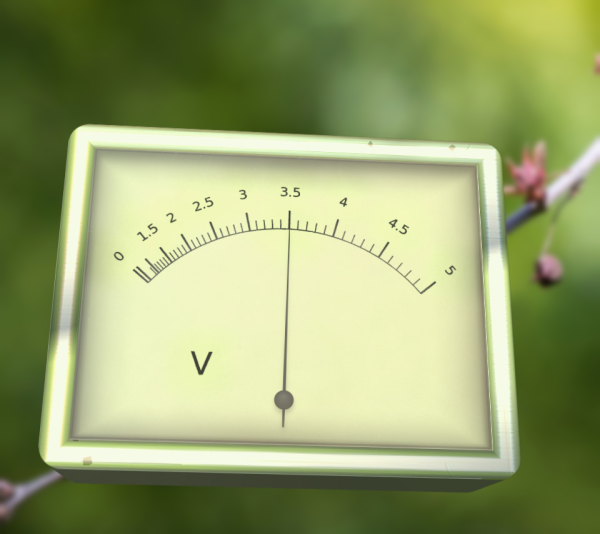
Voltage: 3.5 V
